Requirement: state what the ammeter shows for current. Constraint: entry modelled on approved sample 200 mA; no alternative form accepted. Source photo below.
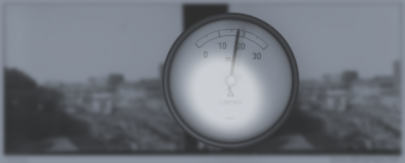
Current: 17.5 mA
